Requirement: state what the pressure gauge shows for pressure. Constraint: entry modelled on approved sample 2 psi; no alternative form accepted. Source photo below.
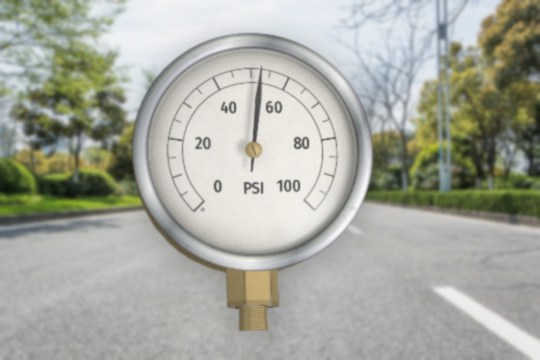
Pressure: 52.5 psi
